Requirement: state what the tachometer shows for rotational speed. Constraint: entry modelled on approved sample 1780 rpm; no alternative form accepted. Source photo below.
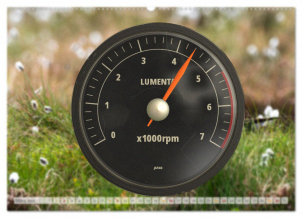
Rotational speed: 4400 rpm
